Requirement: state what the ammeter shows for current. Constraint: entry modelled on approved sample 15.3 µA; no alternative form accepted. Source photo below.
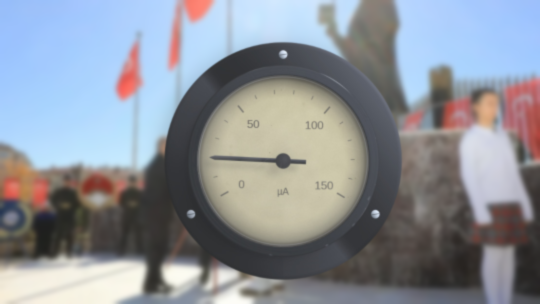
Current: 20 µA
